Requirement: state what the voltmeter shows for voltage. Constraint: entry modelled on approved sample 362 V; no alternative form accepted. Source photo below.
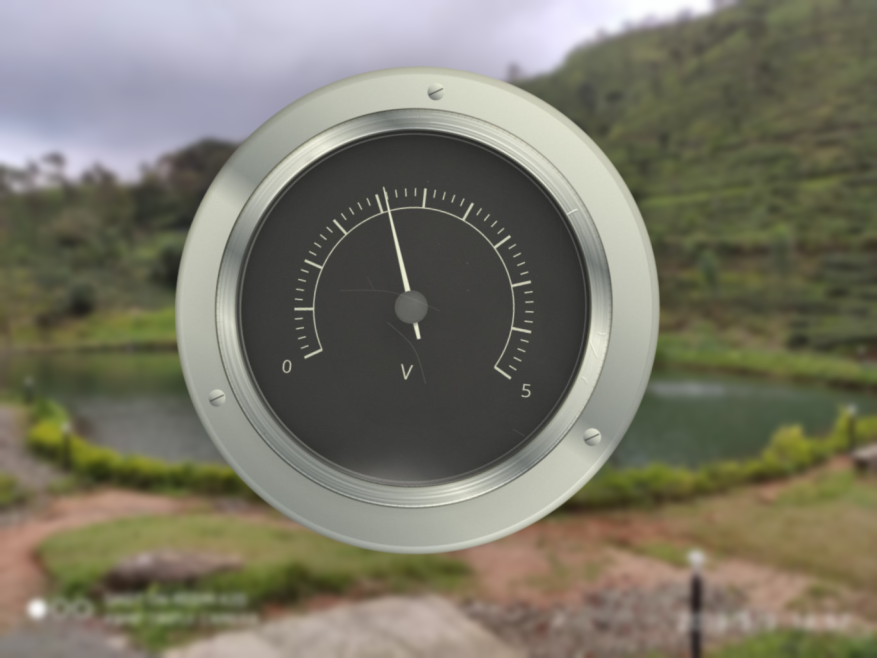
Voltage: 2.1 V
